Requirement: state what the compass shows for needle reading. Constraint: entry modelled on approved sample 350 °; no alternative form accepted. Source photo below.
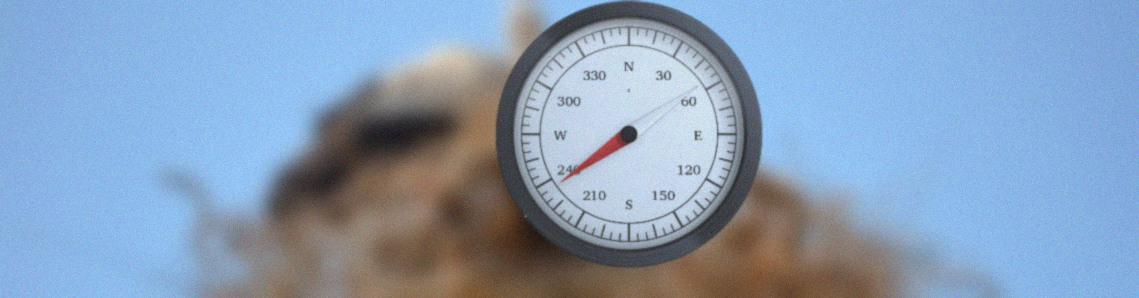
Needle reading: 235 °
